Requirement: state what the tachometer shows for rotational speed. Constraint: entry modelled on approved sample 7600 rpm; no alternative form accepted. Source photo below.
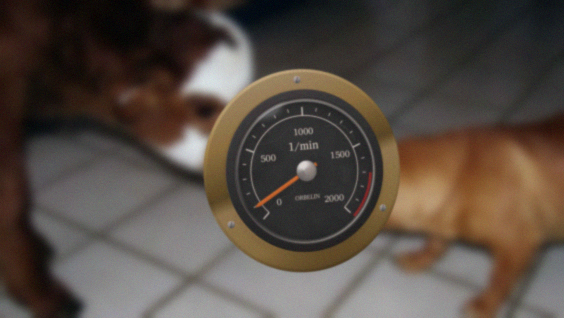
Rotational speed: 100 rpm
